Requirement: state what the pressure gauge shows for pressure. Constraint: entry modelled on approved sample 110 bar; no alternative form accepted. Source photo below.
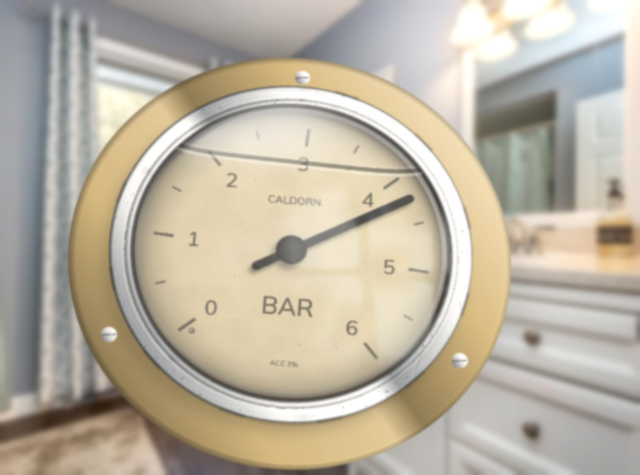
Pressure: 4.25 bar
